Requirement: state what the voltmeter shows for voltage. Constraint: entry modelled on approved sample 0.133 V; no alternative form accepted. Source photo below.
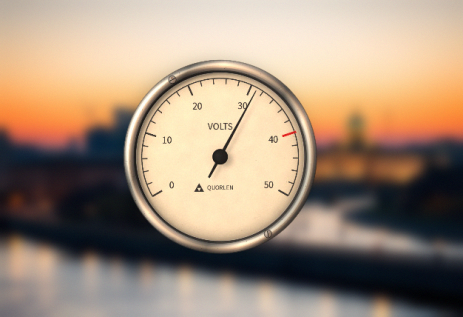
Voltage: 31 V
